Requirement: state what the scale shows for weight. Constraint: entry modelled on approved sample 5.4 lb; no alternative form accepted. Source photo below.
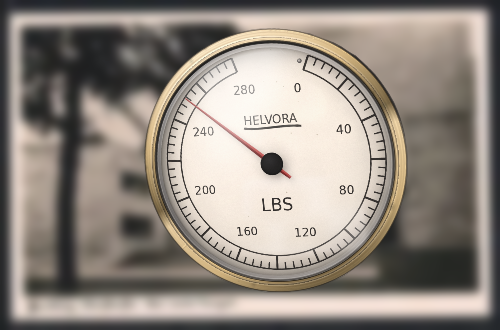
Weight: 252 lb
